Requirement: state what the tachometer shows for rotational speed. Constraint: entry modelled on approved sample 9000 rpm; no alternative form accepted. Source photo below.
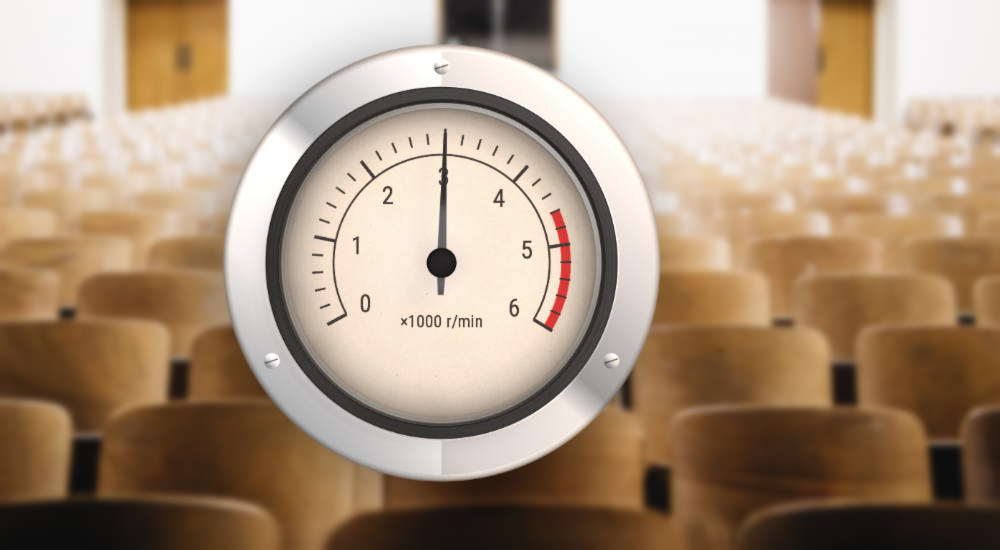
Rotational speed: 3000 rpm
